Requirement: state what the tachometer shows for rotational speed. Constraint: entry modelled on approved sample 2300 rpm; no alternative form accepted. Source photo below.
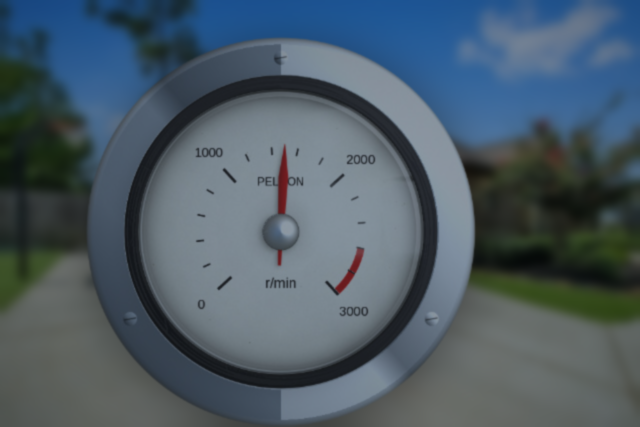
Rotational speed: 1500 rpm
